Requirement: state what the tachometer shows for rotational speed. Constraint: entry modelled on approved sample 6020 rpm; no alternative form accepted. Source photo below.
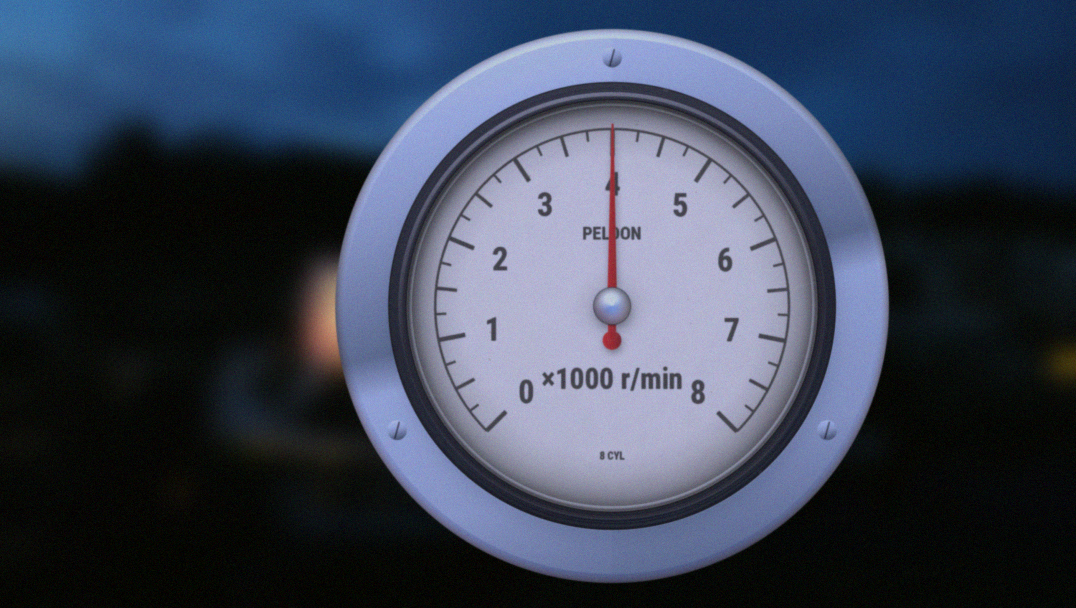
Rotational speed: 4000 rpm
